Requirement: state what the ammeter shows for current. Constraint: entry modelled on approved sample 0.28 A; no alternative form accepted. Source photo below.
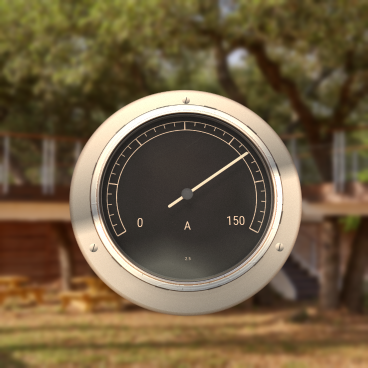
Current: 110 A
